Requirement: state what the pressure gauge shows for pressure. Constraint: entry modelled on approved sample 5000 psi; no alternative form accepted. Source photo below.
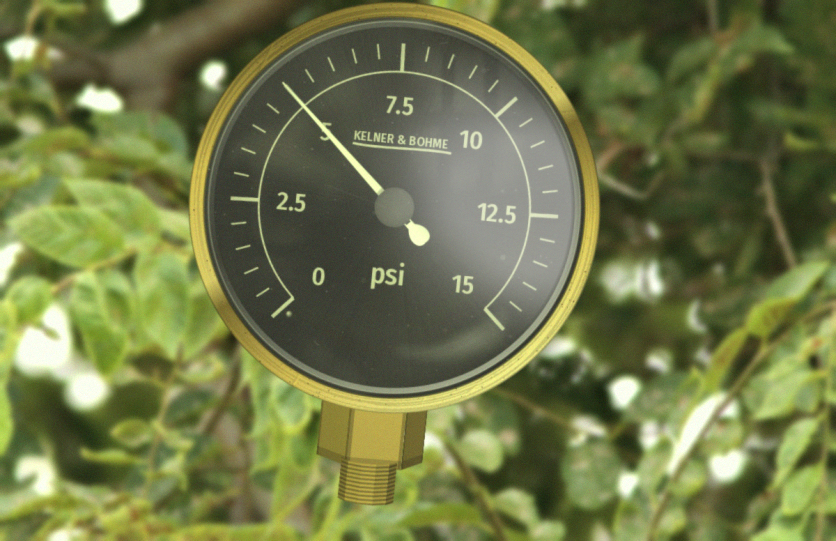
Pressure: 5 psi
